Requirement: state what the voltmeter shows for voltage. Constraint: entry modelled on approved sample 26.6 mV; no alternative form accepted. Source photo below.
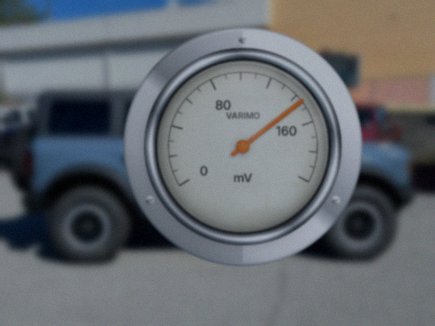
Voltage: 145 mV
